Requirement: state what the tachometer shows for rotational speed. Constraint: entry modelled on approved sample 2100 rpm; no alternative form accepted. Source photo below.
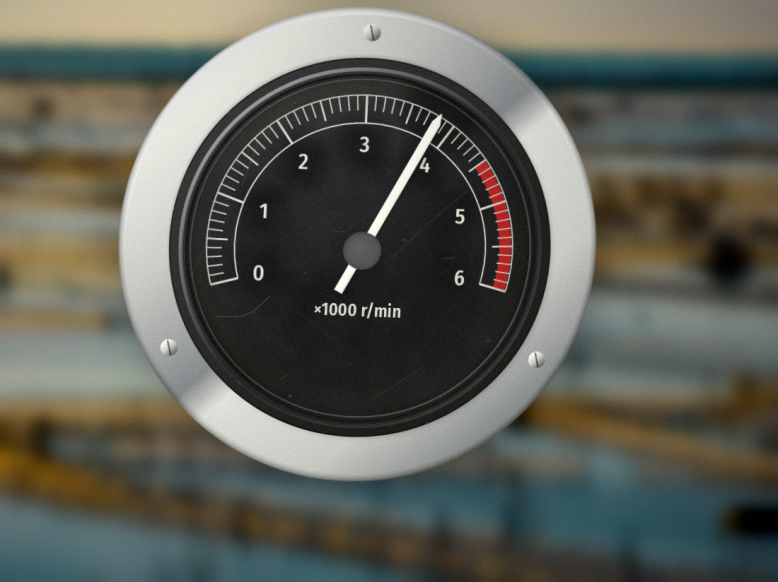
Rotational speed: 3800 rpm
